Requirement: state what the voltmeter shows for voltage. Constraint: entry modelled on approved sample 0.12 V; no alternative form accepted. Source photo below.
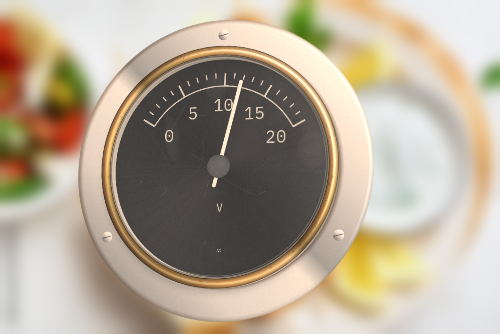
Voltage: 12 V
